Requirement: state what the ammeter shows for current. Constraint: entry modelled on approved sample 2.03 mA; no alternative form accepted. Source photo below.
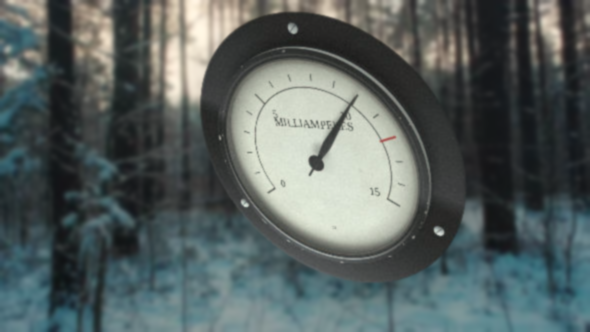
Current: 10 mA
